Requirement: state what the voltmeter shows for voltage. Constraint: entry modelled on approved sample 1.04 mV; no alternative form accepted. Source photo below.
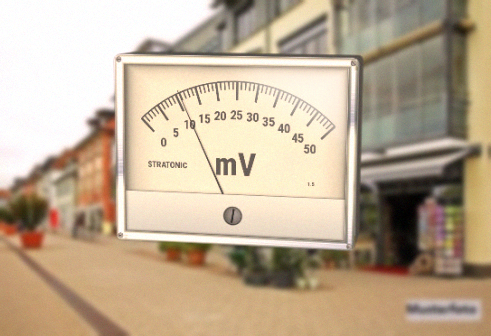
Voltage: 11 mV
